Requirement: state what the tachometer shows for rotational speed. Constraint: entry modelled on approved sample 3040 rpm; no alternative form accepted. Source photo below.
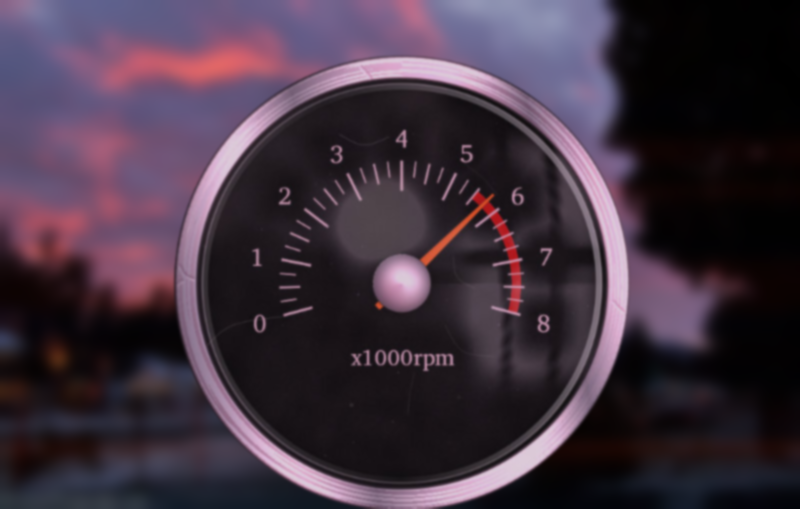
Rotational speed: 5750 rpm
